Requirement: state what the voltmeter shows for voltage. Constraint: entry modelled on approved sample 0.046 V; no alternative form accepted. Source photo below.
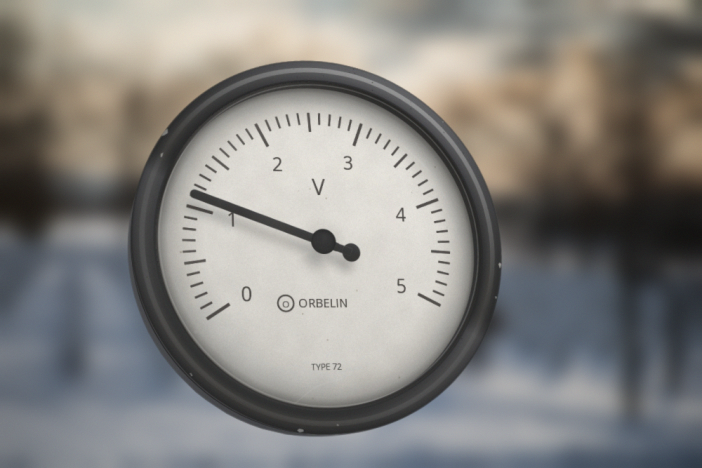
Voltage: 1.1 V
